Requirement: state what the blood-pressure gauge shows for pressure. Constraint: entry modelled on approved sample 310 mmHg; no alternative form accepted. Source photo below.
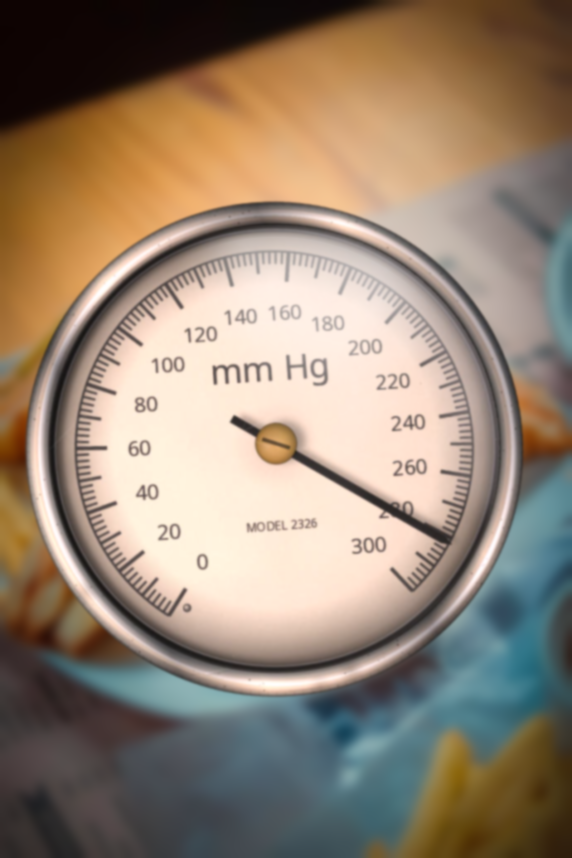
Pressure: 282 mmHg
